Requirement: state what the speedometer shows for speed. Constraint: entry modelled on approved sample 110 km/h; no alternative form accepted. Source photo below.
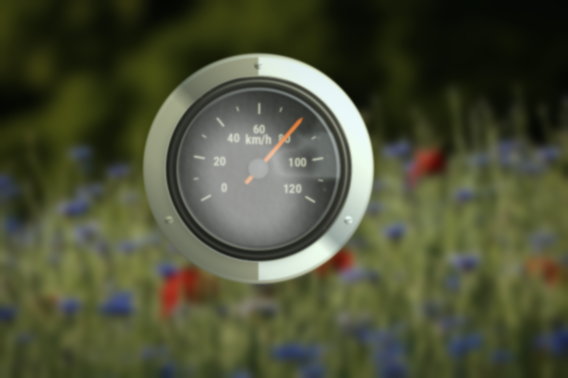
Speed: 80 km/h
